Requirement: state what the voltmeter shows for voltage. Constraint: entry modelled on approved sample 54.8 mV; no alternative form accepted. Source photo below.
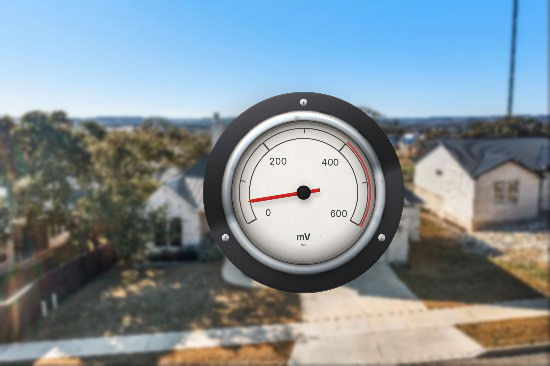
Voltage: 50 mV
